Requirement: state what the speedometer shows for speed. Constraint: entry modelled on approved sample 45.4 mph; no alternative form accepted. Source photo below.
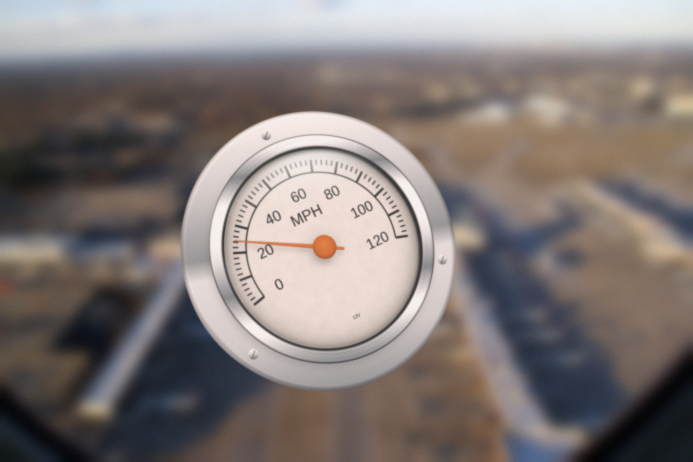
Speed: 24 mph
